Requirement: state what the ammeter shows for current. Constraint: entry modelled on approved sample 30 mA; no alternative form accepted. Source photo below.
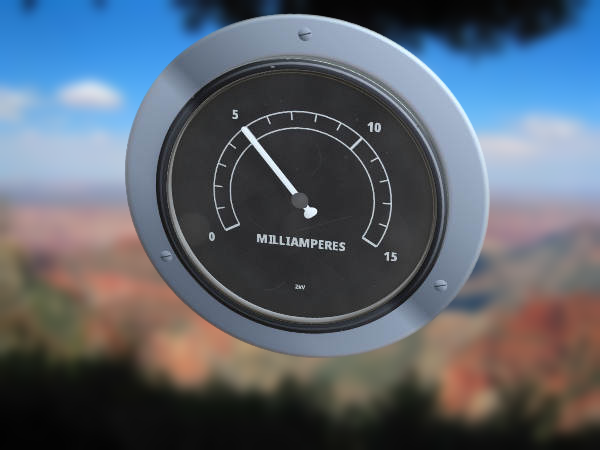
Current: 5 mA
